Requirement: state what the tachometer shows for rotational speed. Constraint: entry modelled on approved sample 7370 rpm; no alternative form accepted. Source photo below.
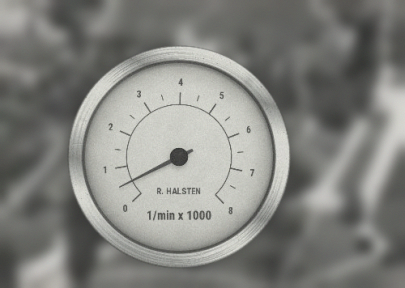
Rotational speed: 500 rpm
